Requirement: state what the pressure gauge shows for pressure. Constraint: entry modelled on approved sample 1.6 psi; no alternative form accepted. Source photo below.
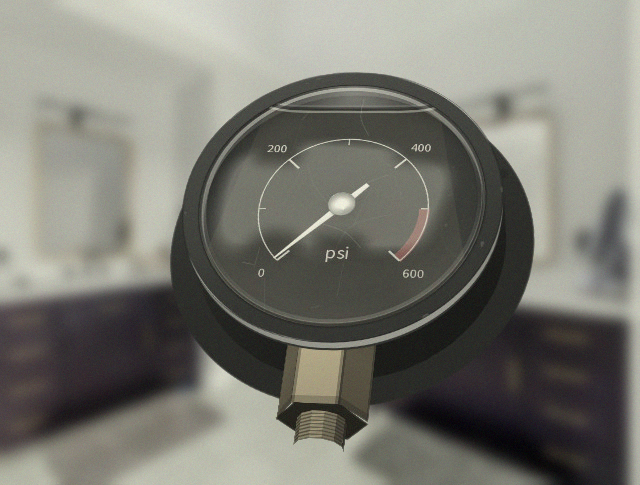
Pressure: 0 psi
